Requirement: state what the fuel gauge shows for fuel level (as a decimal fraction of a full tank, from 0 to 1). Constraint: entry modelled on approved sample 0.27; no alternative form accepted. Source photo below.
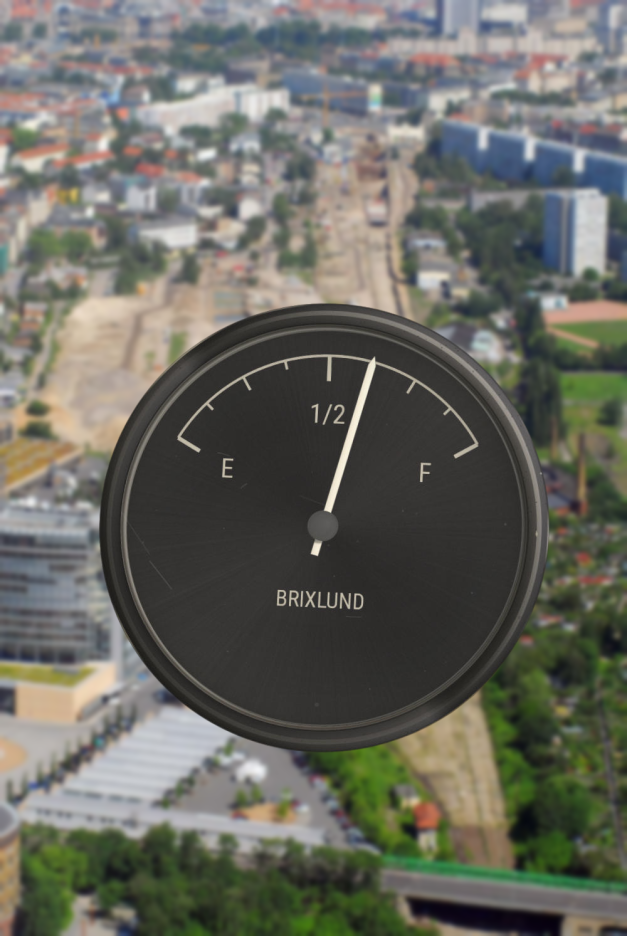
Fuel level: 0.625
